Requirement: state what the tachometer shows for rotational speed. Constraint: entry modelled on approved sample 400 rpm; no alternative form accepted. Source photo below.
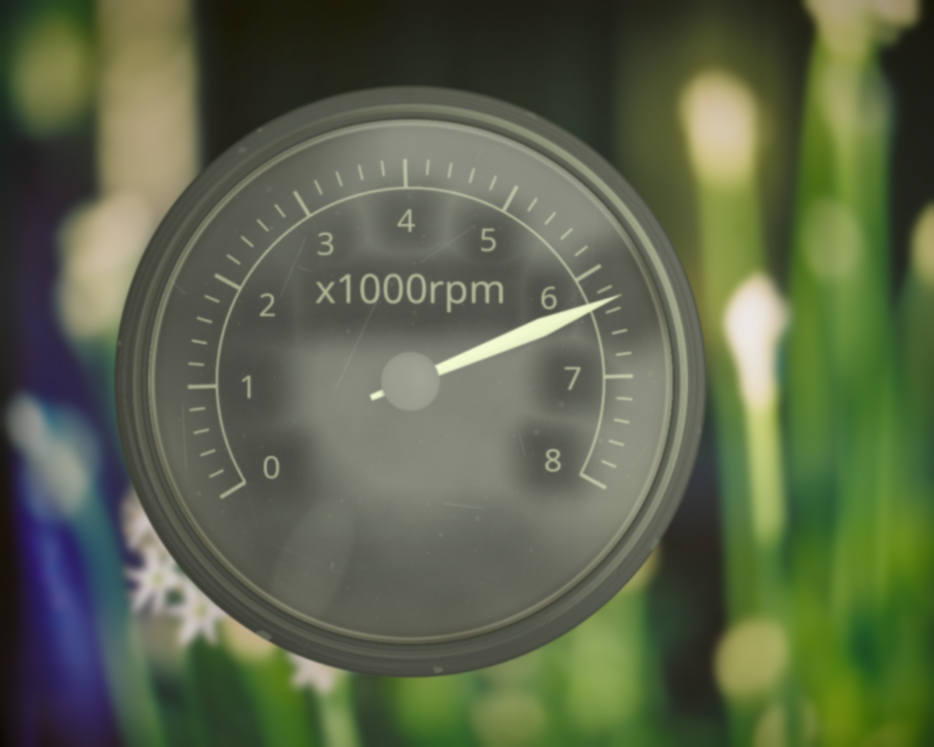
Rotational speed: 6300 rpm
